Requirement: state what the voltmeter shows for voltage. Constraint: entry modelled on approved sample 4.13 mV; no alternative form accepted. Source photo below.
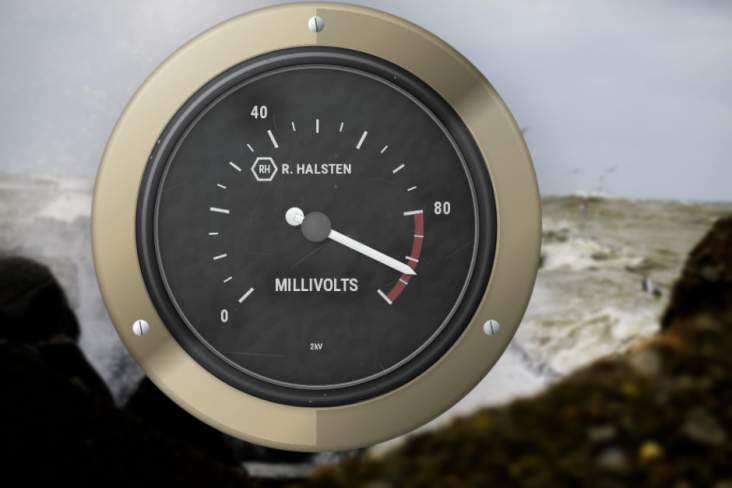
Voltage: 92.5 mV
